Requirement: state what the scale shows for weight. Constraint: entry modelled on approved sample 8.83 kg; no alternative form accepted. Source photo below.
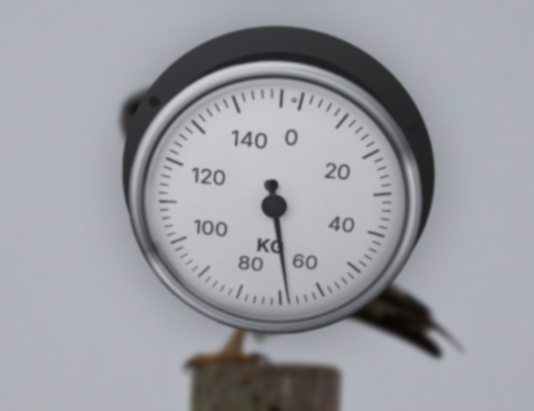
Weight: 68 kg
